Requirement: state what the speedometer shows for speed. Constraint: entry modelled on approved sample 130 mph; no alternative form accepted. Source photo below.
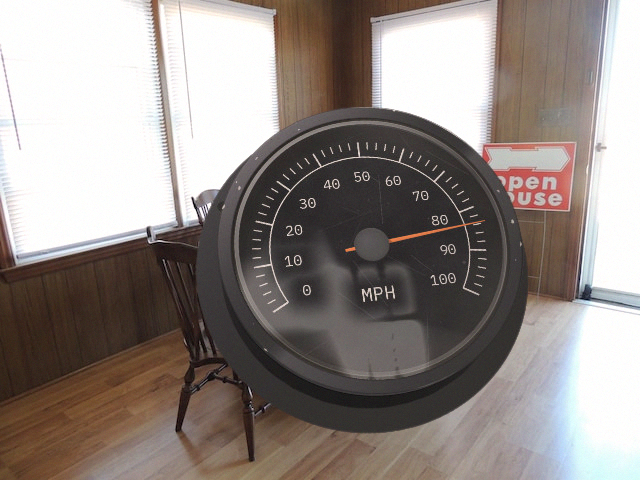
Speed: 84 mph
